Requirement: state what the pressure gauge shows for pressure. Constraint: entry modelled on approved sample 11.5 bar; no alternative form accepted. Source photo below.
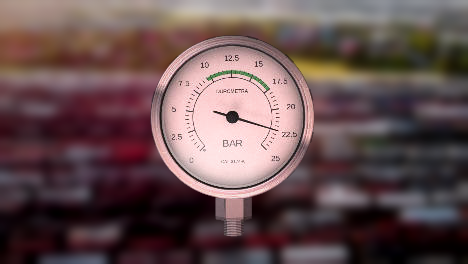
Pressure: 22.5 bar
